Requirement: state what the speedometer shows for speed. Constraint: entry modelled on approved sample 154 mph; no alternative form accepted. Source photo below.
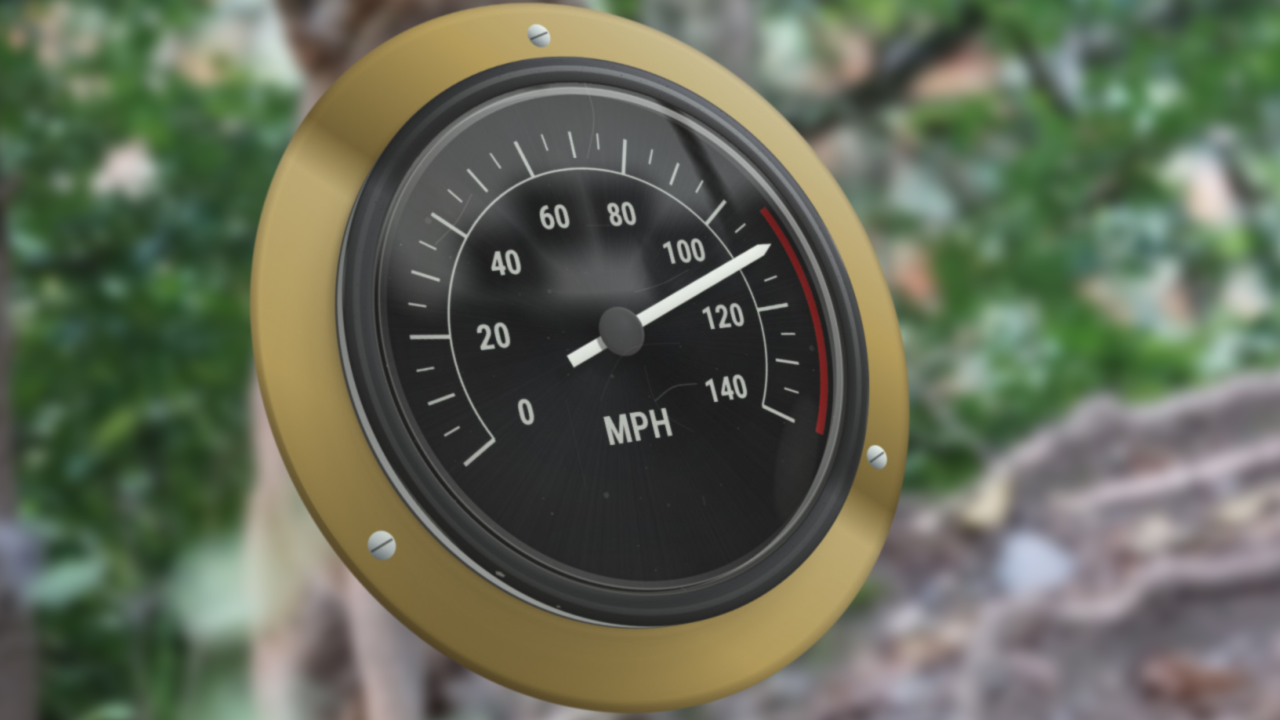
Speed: 110 mph
